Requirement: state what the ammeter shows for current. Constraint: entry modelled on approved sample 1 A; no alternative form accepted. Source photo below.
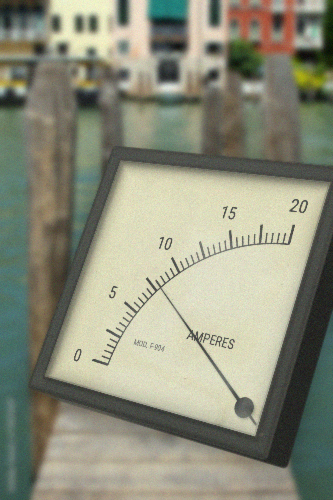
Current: 8 A
